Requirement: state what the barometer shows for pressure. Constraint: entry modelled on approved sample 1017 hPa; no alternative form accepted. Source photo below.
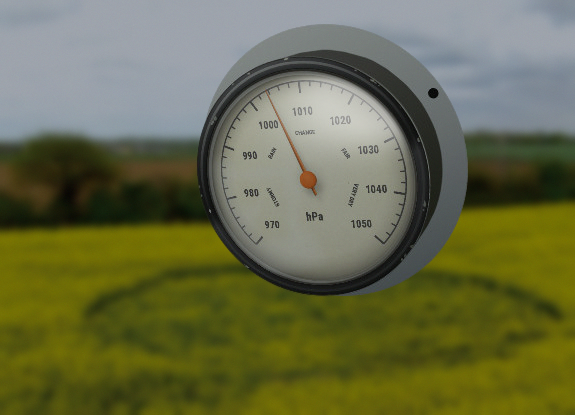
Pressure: 1004 hPa
